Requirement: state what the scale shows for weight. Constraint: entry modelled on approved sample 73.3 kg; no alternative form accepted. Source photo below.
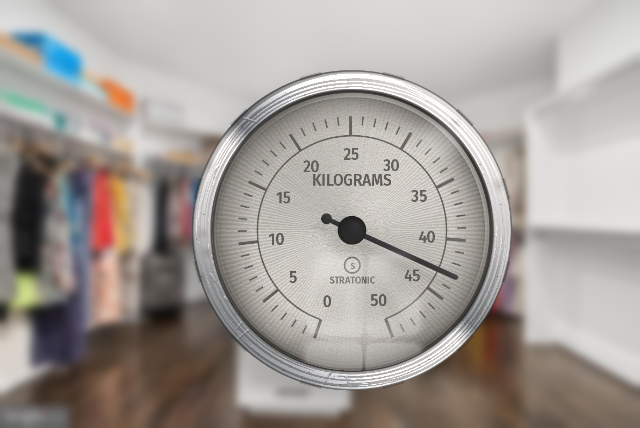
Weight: 43 kg
